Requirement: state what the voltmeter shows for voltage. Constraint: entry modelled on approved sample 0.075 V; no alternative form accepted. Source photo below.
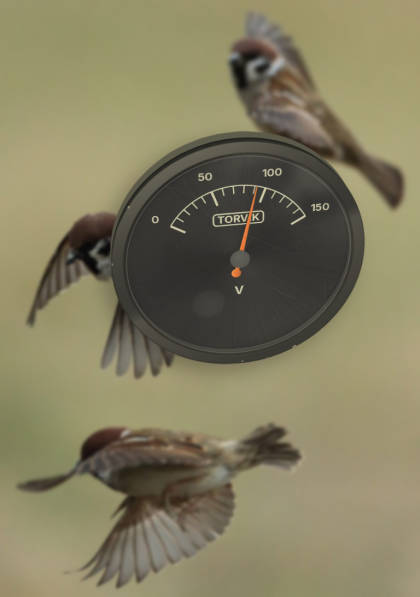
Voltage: 90 V
